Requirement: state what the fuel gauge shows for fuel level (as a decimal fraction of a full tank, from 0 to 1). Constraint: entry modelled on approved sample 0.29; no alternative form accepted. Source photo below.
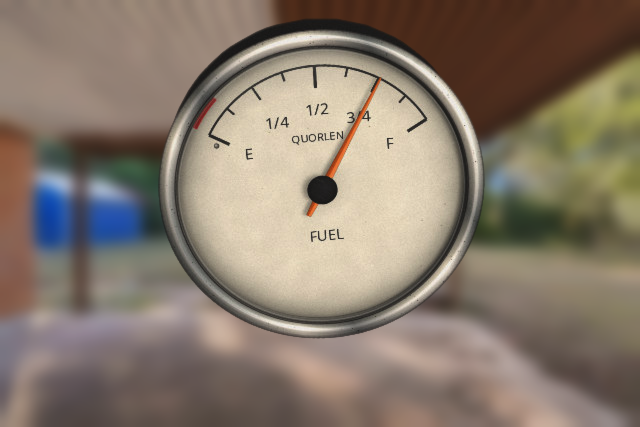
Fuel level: 0.75
